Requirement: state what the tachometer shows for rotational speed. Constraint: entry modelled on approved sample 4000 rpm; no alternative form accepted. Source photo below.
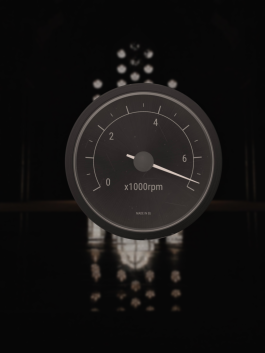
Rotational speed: 6750 rpm
